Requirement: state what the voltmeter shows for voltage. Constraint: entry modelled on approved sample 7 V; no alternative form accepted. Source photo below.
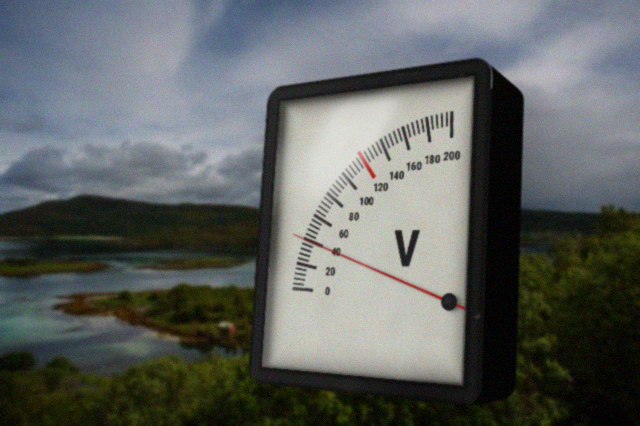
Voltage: 40 V
